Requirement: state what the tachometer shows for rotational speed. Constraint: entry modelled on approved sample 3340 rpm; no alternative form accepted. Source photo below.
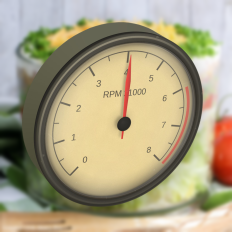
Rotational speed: 4000 rpm
